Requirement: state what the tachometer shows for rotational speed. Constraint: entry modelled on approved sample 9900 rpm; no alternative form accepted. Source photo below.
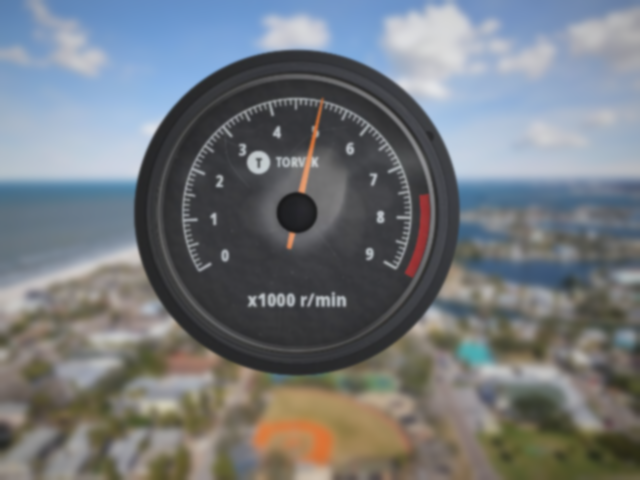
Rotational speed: 5000 rpm
